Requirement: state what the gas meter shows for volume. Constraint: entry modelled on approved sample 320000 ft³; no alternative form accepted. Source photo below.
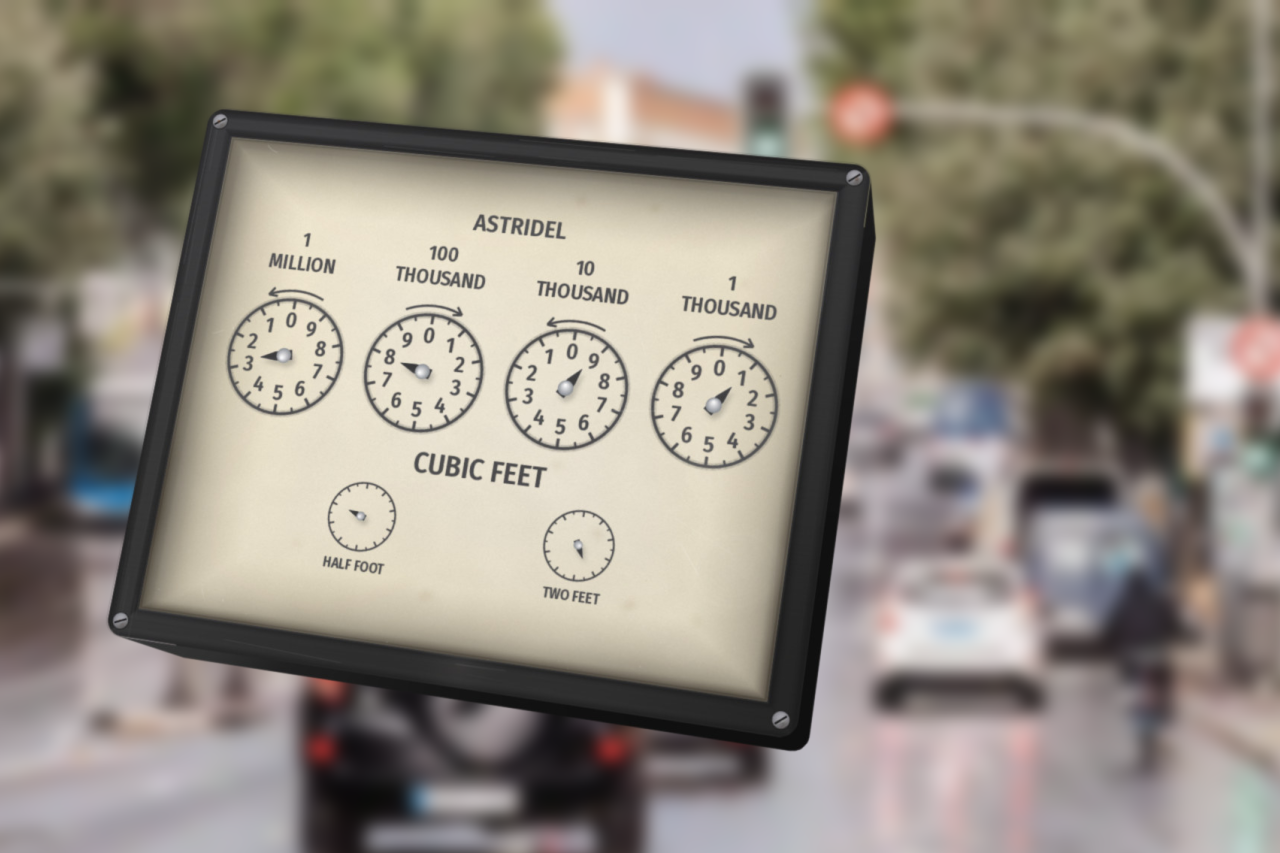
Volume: 279100 ft³
